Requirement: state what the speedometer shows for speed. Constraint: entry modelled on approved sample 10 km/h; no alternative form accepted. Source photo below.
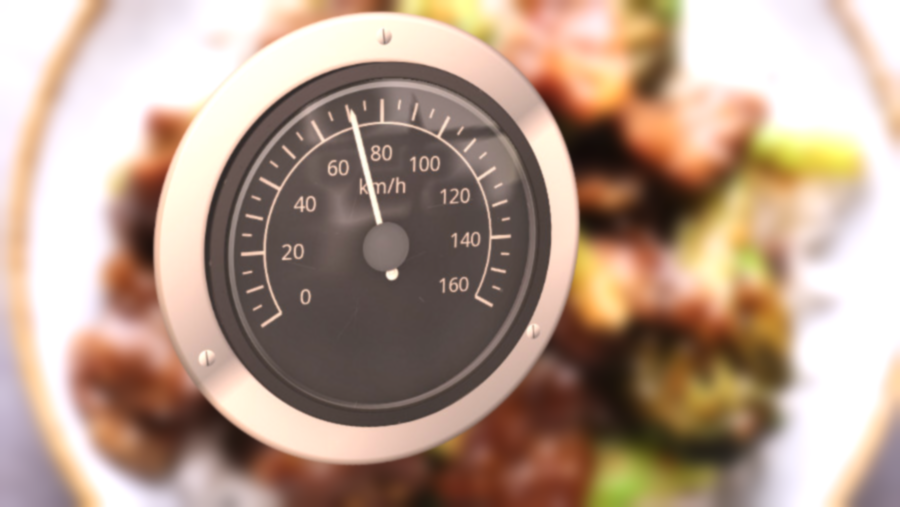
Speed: 70 km/h
